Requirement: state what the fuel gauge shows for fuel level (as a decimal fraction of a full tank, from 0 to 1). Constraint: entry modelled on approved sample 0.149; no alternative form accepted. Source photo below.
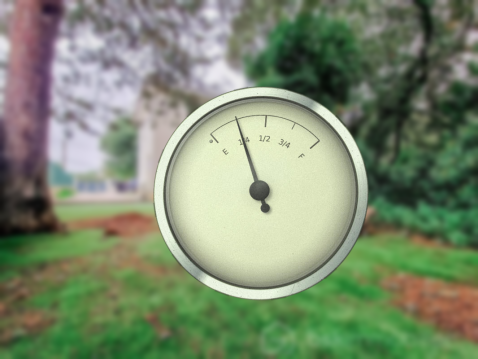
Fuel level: 0.25
